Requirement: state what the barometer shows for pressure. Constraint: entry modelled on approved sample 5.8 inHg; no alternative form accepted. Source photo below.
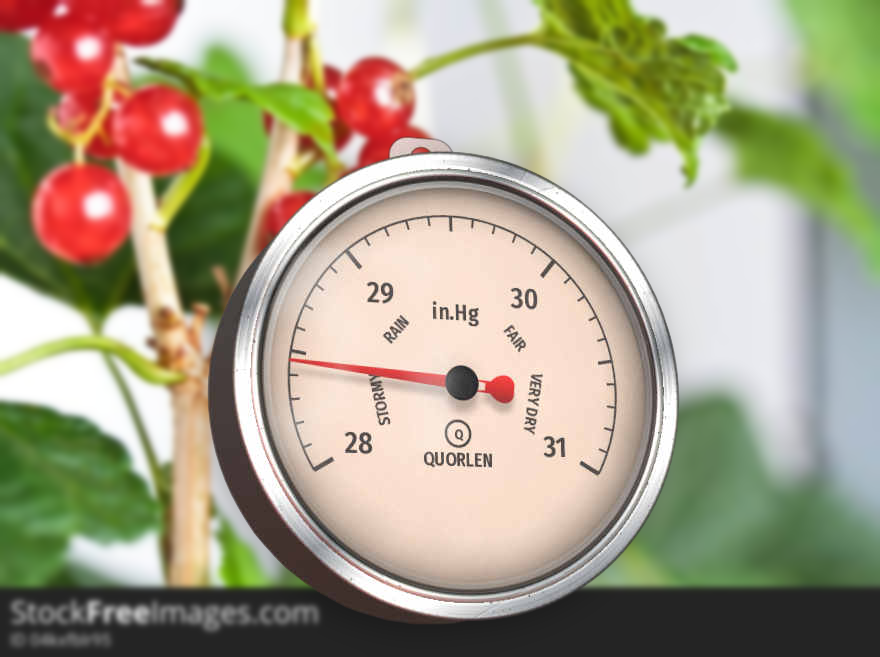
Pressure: 28.45 inHg
